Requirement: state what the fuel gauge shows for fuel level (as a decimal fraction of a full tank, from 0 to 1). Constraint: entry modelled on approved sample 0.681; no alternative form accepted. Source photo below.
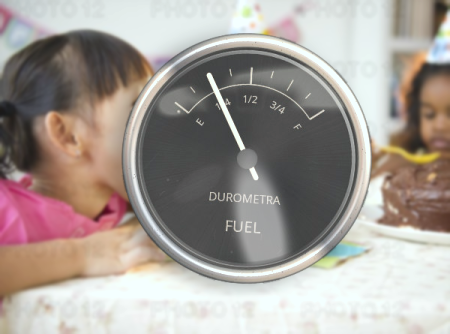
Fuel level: 0.25
